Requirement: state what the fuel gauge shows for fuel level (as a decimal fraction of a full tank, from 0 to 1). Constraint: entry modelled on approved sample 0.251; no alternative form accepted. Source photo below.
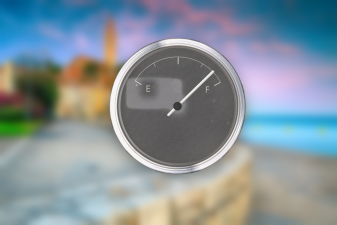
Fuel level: 0.875
